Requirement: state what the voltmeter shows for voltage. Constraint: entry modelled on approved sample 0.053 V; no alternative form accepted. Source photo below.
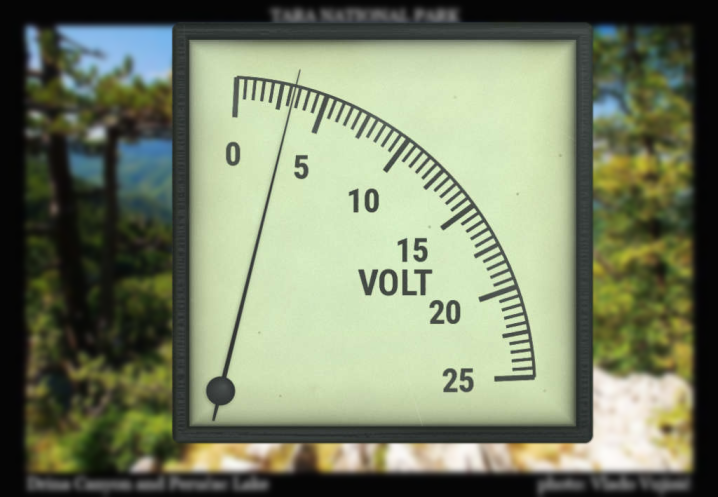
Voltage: 3.25 V
